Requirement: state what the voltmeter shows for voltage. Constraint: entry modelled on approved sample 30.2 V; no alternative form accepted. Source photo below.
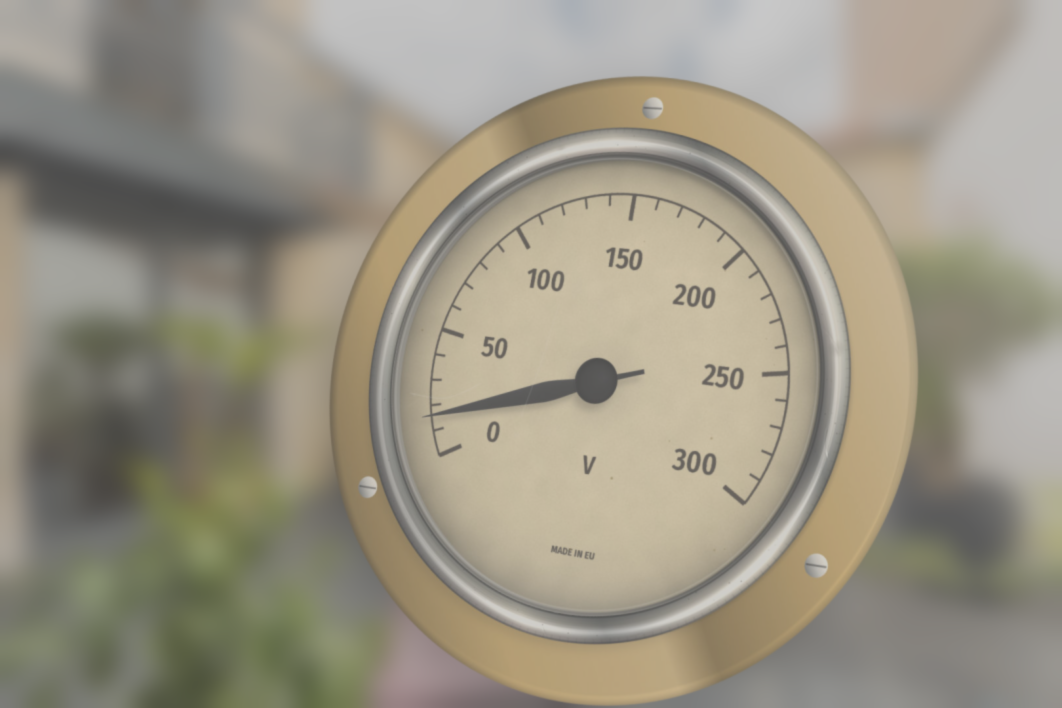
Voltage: 15 V
